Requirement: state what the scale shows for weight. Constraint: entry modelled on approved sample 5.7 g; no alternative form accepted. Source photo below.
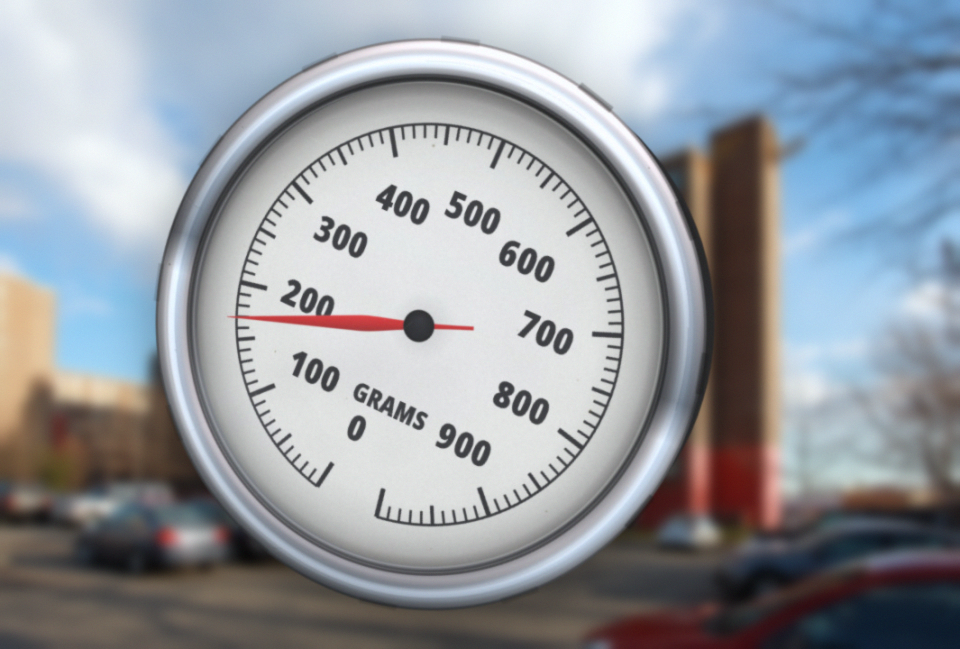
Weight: 170 g
